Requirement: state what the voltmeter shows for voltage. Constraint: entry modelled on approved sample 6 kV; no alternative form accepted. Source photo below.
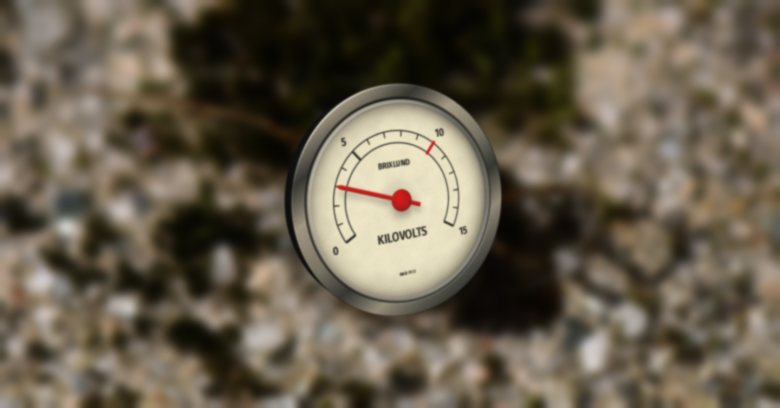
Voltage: 3 kV
